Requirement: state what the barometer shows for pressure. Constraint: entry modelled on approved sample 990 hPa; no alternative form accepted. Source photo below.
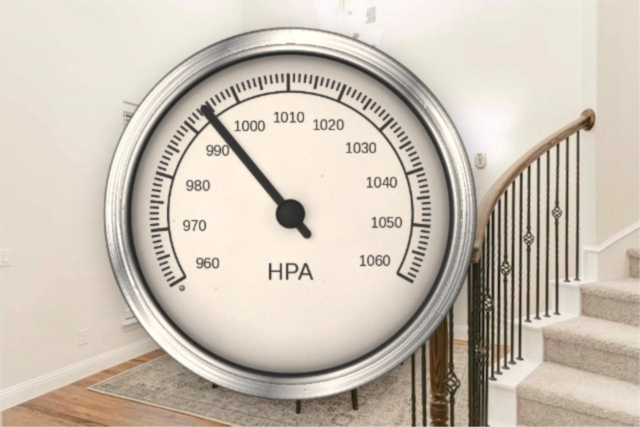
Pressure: 994 hPa
